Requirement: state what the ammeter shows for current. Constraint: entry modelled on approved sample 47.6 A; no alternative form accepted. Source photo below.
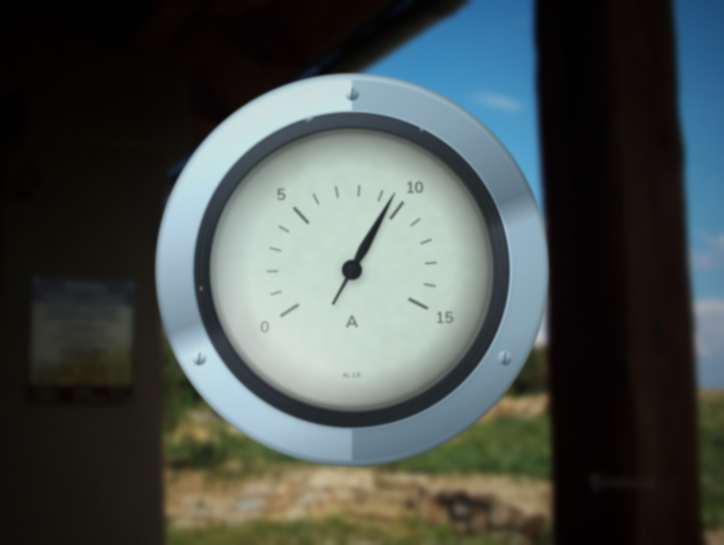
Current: 9.5 A
